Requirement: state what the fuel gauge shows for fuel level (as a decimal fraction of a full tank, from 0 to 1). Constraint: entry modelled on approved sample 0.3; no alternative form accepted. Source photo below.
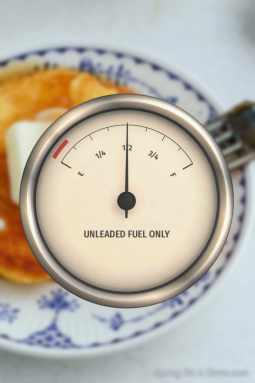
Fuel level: 0.5
